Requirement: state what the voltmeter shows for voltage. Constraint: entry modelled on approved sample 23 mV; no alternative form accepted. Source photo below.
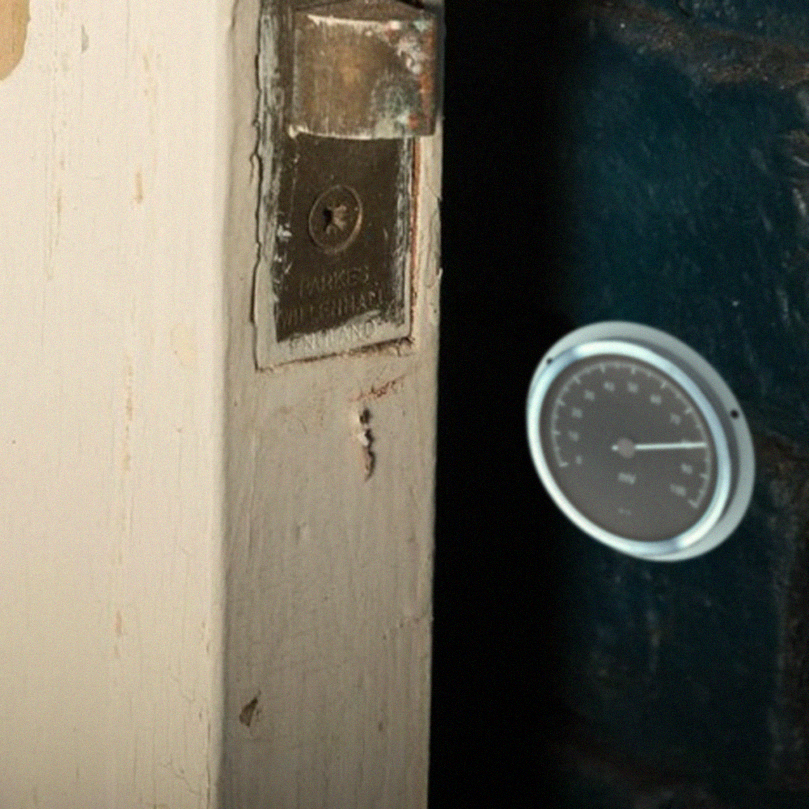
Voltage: 80 mV
